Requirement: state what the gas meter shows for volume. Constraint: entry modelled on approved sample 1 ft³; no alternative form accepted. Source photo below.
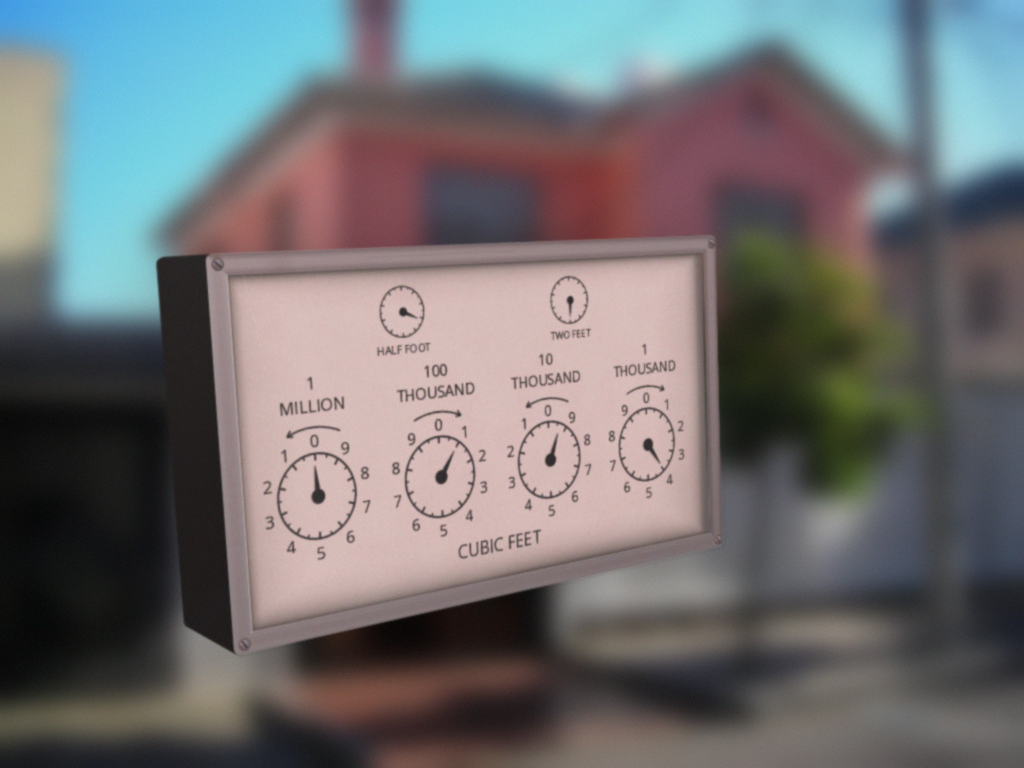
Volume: 9400 ft³
